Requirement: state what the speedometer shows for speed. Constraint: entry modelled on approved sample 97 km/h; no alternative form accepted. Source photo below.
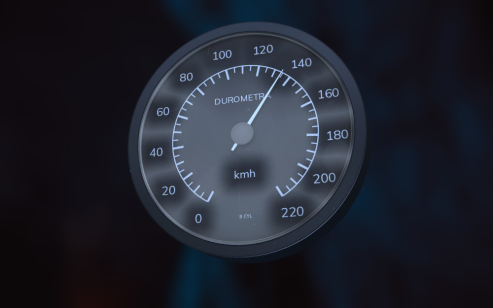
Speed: 135 km/h
